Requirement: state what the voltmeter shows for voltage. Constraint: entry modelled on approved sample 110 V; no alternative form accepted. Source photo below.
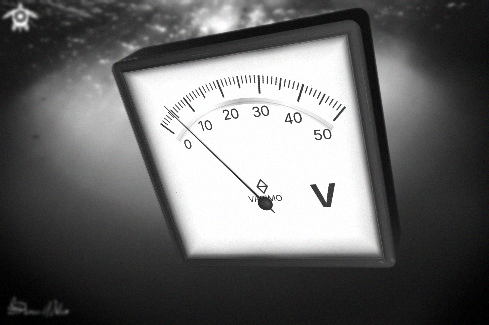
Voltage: 5 V
